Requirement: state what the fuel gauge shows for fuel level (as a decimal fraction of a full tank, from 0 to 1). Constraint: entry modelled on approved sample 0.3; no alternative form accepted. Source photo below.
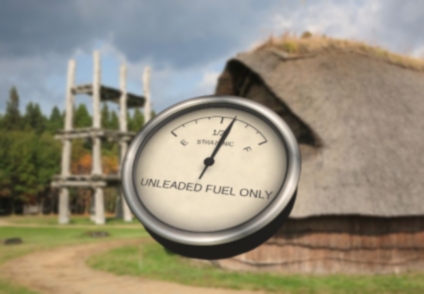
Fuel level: 0.625
